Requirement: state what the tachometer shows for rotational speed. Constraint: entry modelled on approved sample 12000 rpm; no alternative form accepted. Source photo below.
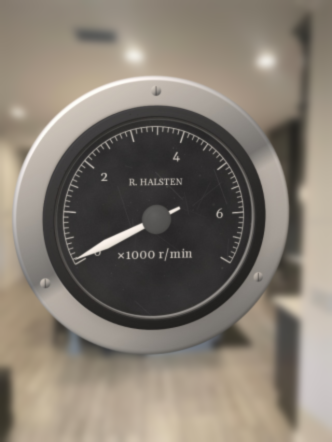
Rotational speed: 100 rpm
